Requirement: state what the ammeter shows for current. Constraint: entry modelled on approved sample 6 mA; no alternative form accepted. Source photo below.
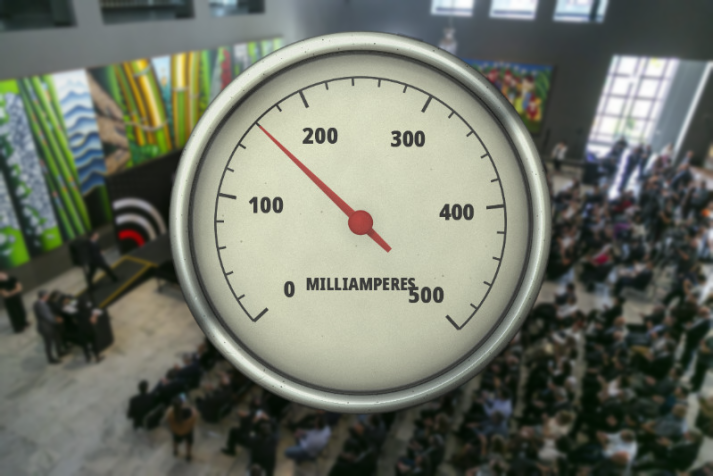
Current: 160 mA
